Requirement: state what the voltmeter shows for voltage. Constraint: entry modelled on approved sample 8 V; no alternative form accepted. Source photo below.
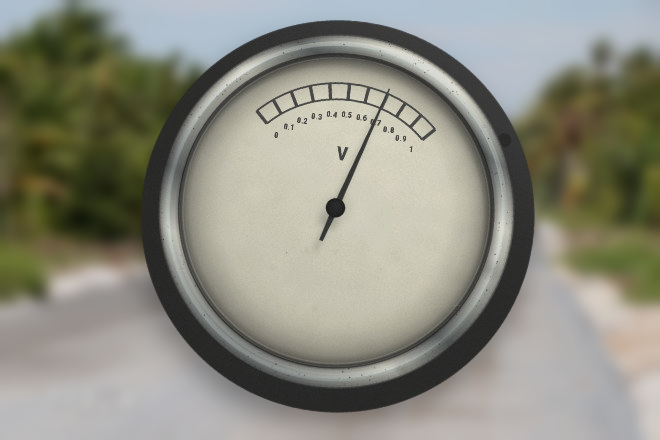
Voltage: 0.7 V
